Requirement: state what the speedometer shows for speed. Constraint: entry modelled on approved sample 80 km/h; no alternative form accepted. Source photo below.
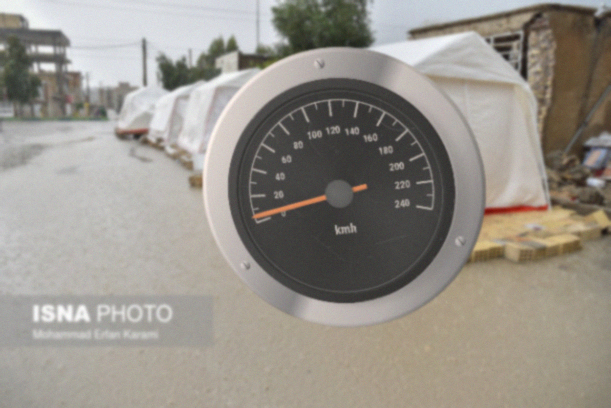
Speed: 5 km/h
